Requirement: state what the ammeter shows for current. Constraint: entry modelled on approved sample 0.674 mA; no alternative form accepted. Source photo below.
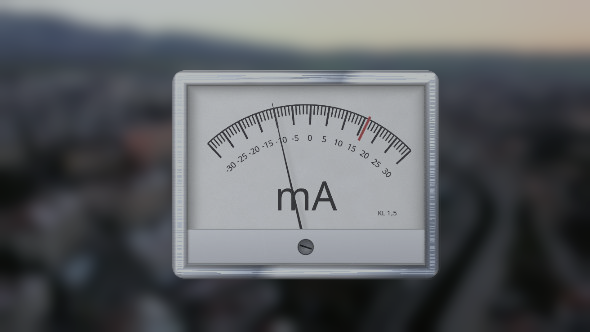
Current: -10 mA
